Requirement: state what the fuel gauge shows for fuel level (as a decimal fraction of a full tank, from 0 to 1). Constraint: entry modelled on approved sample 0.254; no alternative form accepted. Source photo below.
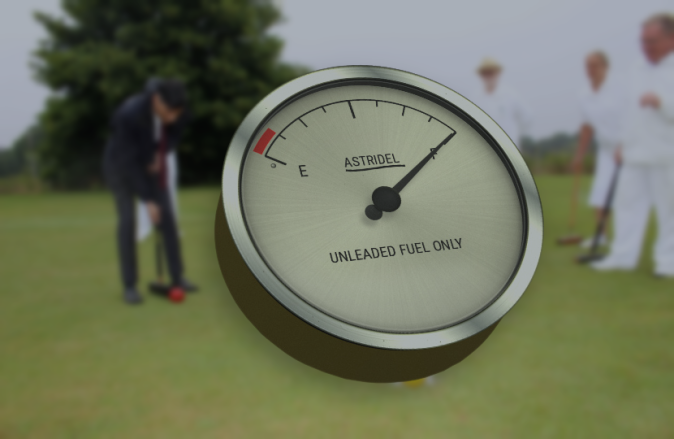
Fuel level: 1
